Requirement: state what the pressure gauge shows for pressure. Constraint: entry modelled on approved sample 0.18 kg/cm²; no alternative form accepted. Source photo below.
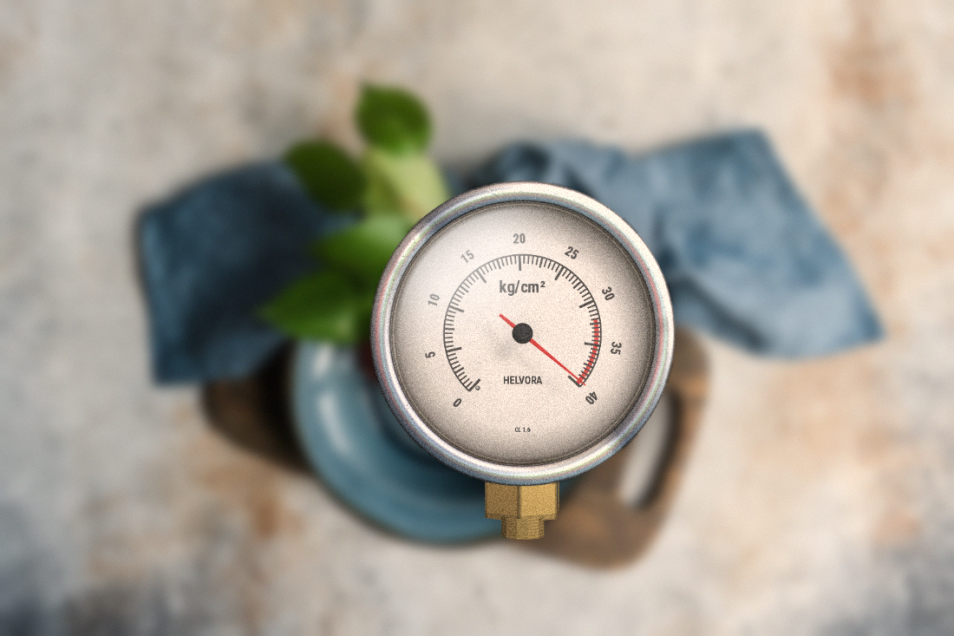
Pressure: 39.5 kg/cm²
